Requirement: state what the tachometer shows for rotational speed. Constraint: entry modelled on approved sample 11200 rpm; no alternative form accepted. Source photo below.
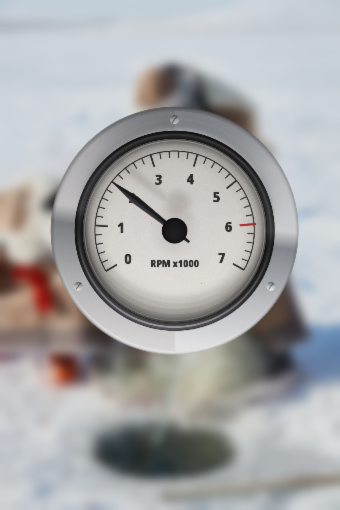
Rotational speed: 2000 rpm
